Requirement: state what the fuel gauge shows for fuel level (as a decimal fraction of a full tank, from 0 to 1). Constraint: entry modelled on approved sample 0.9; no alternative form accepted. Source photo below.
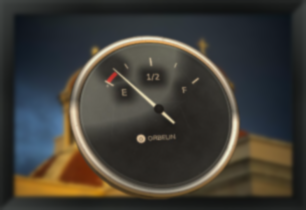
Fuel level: 0.125
